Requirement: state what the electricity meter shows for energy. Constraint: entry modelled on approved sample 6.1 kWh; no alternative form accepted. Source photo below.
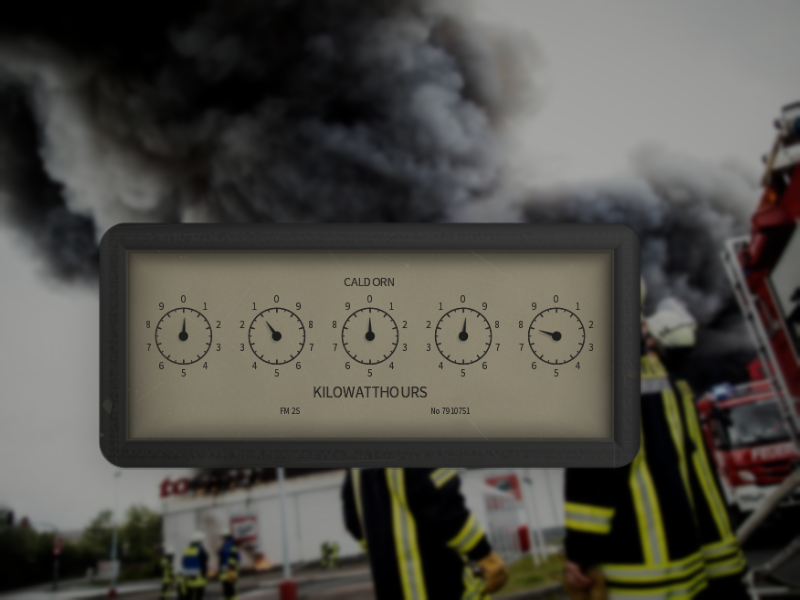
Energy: 998 kWh
